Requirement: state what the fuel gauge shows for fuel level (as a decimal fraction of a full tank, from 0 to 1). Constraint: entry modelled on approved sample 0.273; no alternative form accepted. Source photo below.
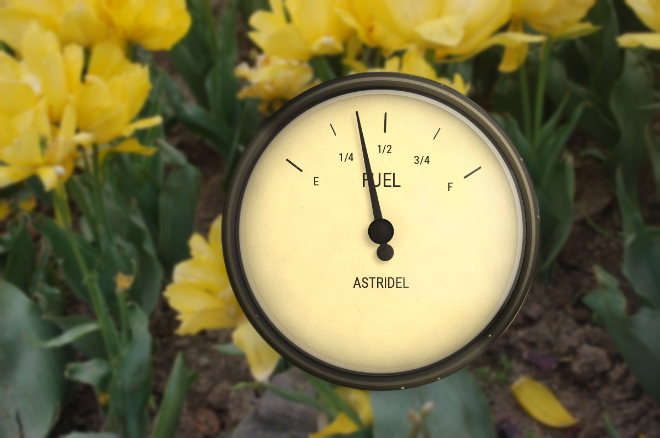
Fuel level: 0.375
